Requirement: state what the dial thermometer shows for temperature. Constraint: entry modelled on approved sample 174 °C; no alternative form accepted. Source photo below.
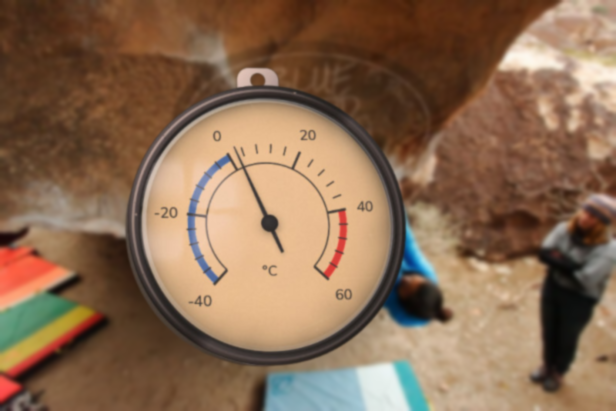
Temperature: 2 °C
